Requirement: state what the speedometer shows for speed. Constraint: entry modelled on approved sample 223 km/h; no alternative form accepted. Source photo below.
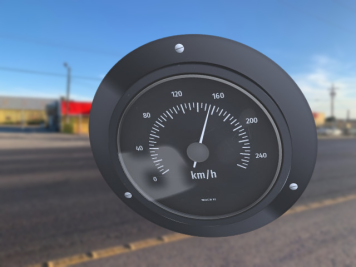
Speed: 155 km/h
